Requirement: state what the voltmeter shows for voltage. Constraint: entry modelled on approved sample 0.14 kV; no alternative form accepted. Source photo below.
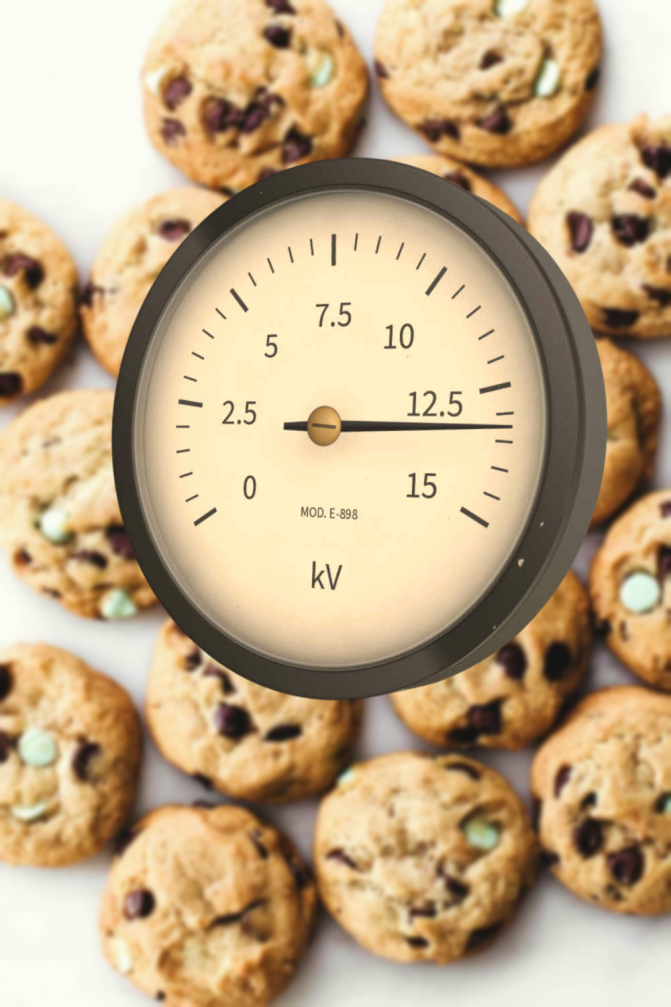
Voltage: 13.25 kV
